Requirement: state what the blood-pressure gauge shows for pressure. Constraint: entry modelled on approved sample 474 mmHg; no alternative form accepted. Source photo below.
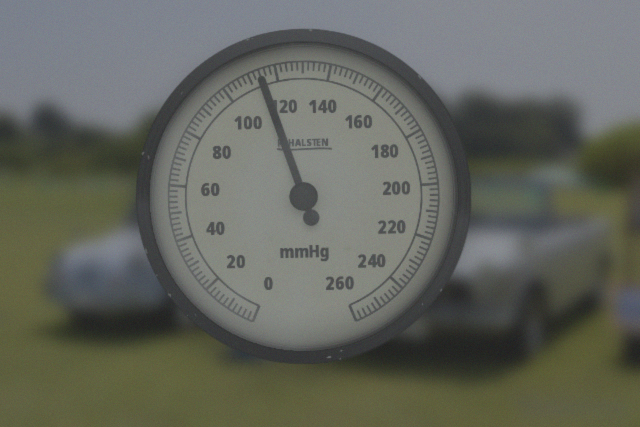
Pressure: 114 mmHg
